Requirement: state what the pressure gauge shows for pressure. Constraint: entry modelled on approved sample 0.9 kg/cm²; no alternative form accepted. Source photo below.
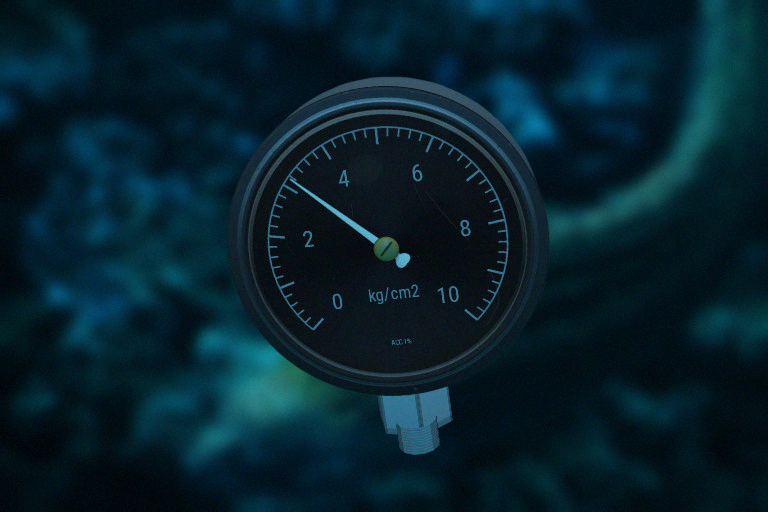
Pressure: 3.2 kg/cm²
